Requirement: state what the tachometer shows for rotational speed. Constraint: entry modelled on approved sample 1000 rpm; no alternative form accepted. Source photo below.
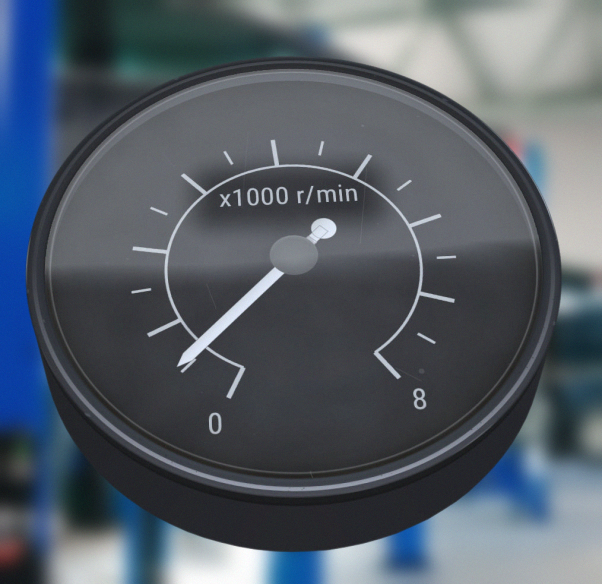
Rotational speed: 500 rpm
